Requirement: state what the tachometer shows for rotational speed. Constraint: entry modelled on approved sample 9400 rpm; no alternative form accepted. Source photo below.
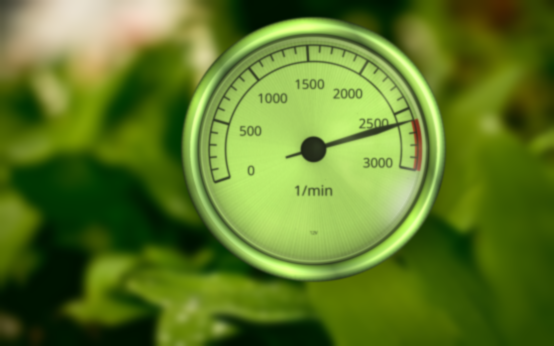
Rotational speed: 2600 rpm
